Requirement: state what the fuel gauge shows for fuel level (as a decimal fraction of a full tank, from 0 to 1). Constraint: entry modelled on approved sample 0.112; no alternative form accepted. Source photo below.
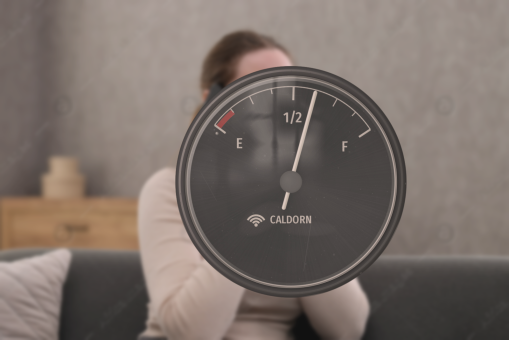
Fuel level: 0.625
